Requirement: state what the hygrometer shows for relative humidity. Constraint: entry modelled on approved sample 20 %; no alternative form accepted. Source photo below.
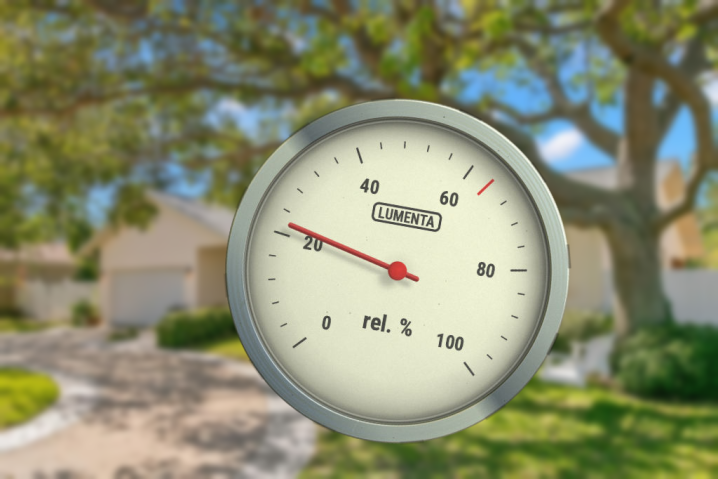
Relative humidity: 22 %
